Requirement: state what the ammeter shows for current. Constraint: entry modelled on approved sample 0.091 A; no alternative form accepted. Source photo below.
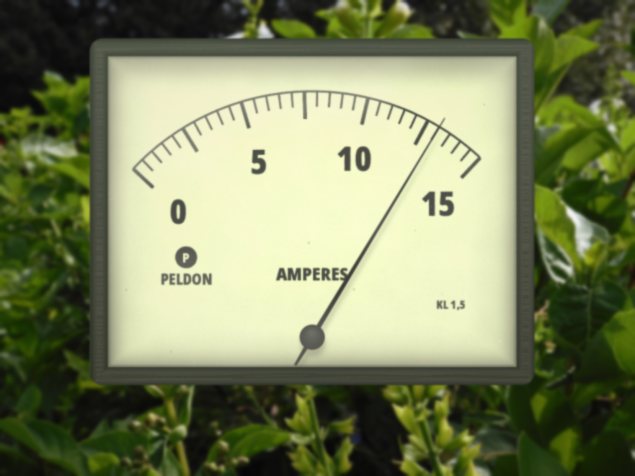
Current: 13 A
